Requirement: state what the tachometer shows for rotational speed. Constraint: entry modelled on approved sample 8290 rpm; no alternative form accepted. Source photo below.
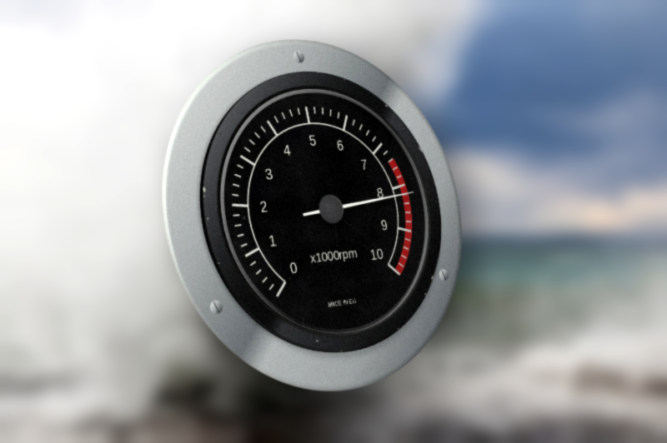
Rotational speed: 8200 rpm
